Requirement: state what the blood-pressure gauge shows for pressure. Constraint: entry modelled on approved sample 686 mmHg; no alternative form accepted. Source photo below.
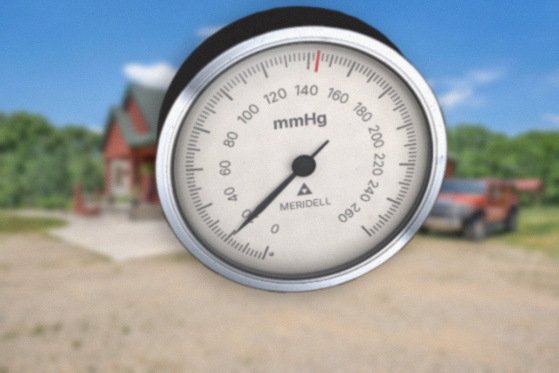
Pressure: 20 mmHg
